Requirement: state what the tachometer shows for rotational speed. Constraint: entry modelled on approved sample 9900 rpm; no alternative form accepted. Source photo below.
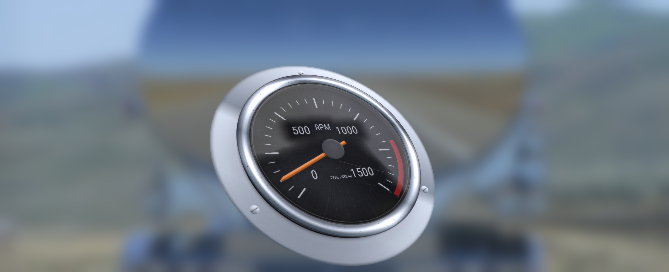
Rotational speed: 100 rpm
